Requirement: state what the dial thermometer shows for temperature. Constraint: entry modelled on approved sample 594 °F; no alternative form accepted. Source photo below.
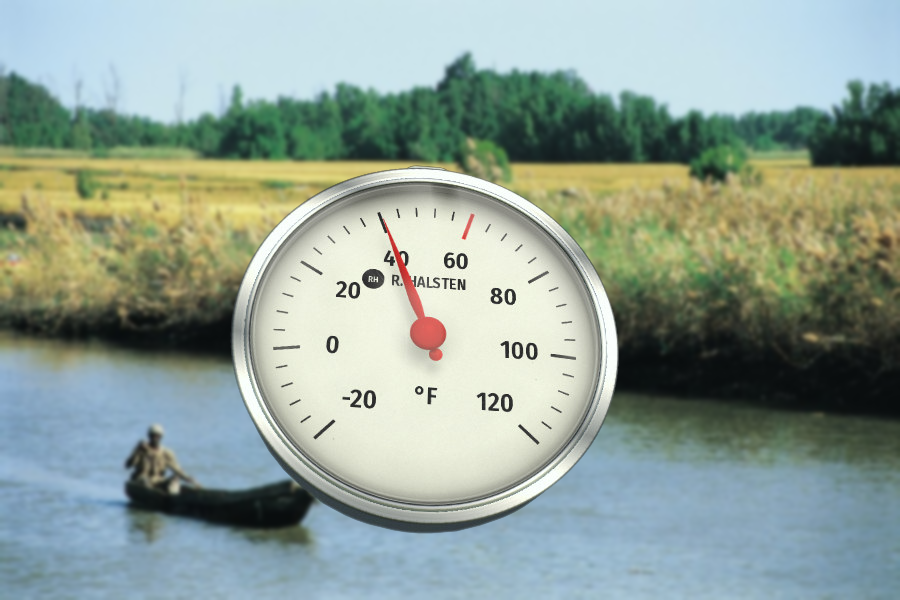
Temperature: 40 °F
